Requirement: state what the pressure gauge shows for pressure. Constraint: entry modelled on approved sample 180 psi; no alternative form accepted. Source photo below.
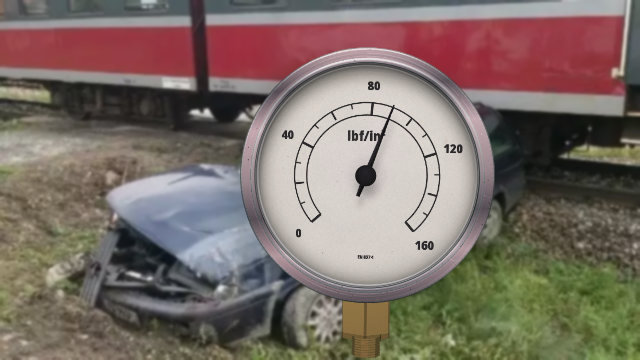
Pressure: 90 psi
